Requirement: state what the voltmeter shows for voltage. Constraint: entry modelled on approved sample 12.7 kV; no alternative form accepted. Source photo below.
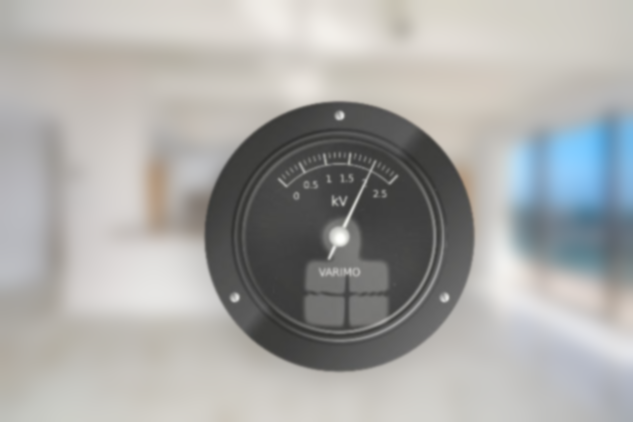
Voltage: 2 kV
